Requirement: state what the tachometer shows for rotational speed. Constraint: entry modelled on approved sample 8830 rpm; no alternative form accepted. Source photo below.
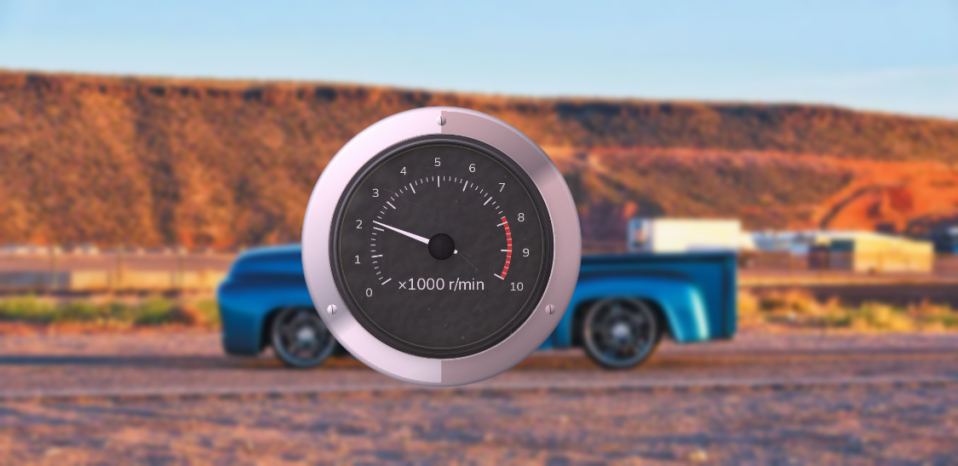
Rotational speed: 2200 rpm
